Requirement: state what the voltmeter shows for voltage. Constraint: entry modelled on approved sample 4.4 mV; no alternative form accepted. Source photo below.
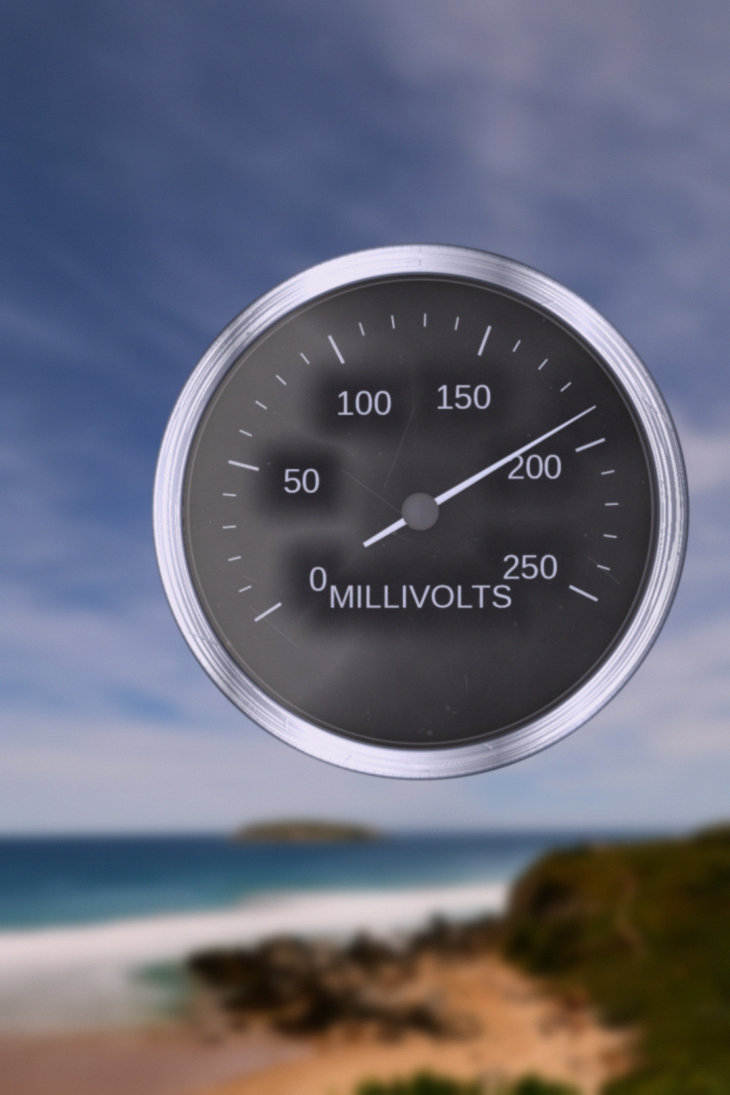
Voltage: 190 mV
